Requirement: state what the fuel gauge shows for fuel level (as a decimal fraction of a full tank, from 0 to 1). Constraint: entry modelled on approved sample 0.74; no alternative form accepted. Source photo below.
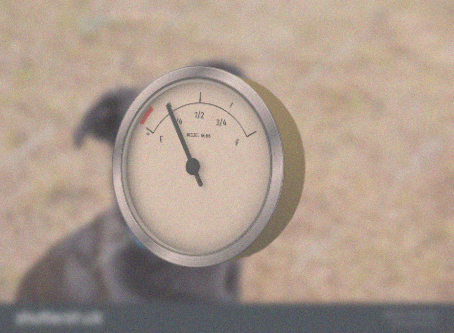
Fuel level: 0.25
